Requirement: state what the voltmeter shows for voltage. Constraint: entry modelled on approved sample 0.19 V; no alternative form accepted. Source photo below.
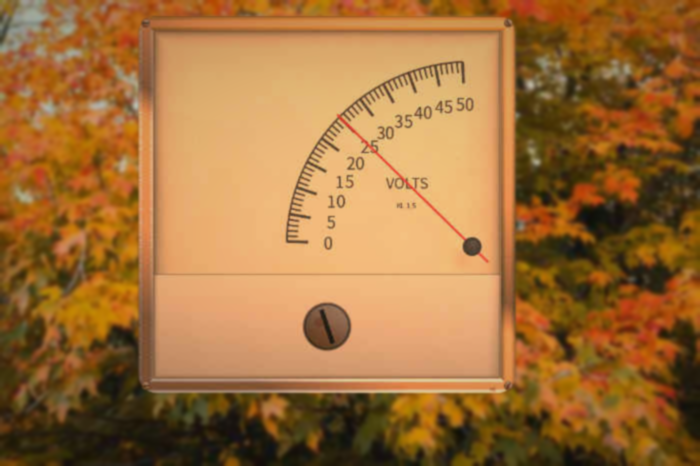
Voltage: 25 V
